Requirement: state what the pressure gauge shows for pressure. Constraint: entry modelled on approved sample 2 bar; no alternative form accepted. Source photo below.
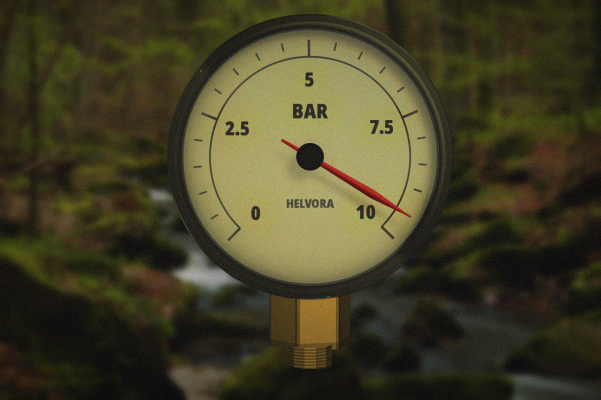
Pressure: 9.5 bar
